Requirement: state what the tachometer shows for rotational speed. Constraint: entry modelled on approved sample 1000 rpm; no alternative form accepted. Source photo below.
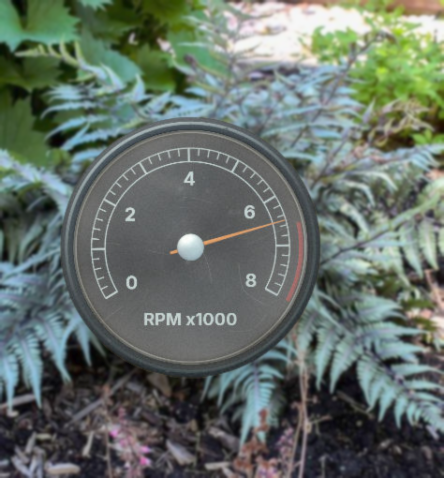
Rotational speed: 6500 rpm
